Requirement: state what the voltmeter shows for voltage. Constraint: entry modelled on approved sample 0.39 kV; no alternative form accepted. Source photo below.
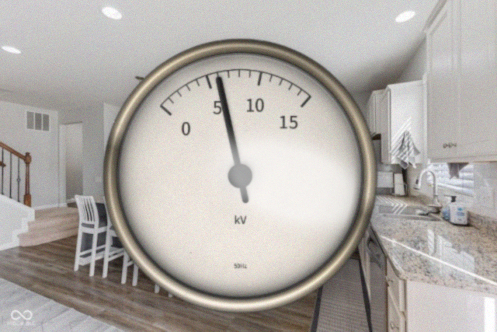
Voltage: 6 kV
